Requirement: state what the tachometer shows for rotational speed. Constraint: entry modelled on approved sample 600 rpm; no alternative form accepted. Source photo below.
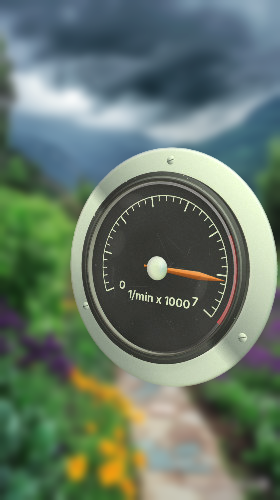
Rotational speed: 6100 rpm
